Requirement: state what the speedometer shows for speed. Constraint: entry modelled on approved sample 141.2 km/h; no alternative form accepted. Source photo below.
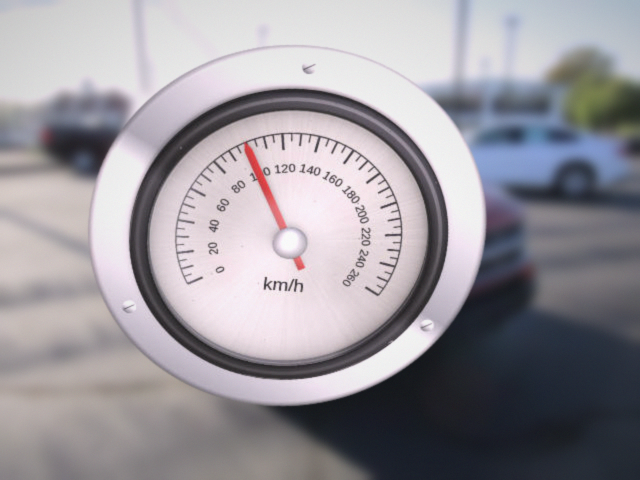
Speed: 100 km/h
